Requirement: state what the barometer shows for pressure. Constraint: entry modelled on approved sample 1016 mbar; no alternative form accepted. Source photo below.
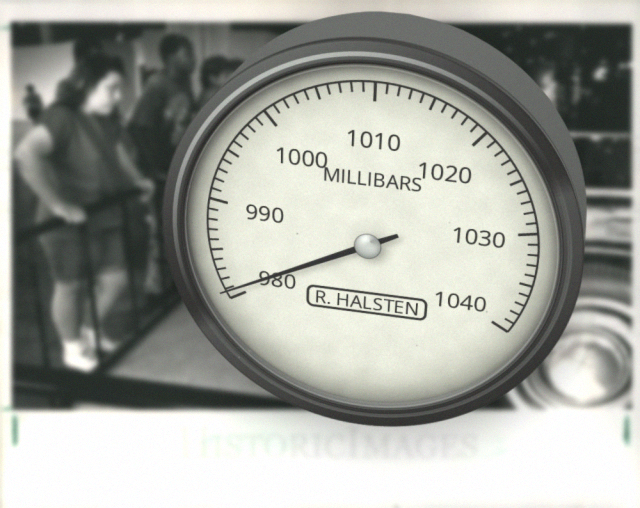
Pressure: 981 mbar
